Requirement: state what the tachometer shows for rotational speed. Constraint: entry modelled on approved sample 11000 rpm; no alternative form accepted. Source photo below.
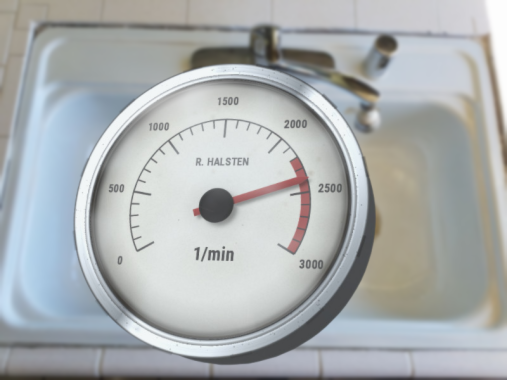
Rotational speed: 2400 rpm
